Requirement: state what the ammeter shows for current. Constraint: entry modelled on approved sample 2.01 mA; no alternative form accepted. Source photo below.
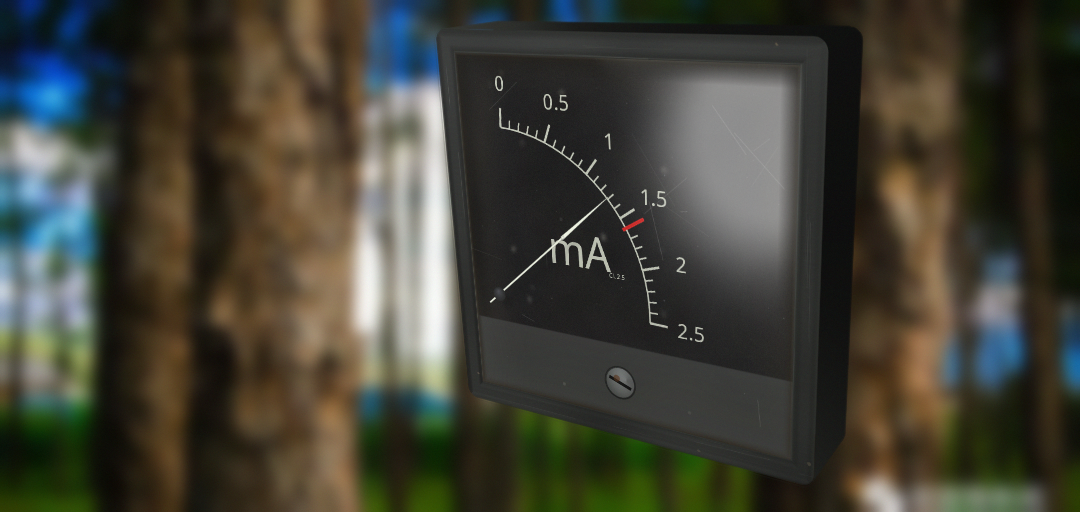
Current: 1.3 mA
